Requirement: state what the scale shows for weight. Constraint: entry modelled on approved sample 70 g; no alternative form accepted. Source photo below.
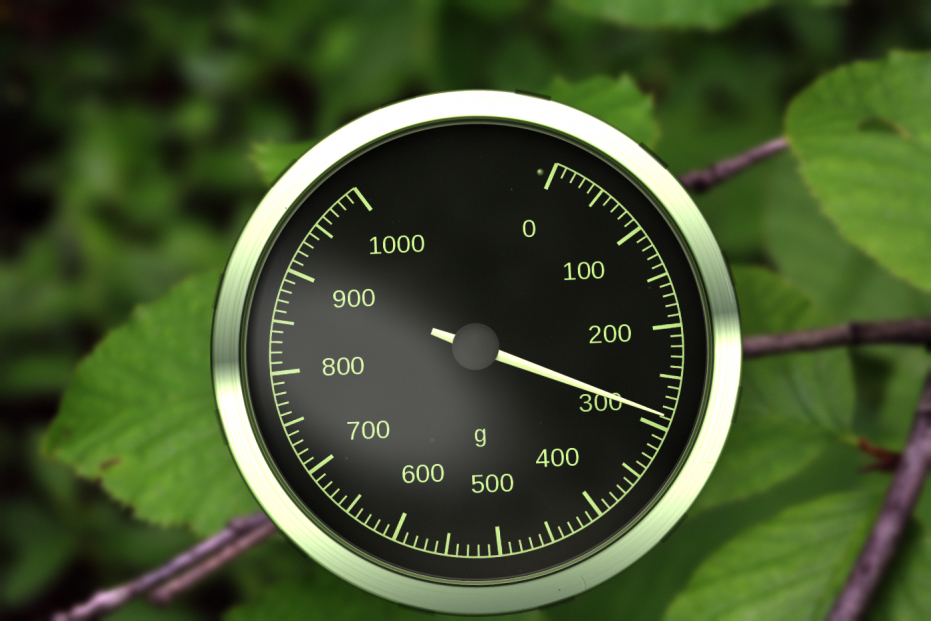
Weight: 290 g
